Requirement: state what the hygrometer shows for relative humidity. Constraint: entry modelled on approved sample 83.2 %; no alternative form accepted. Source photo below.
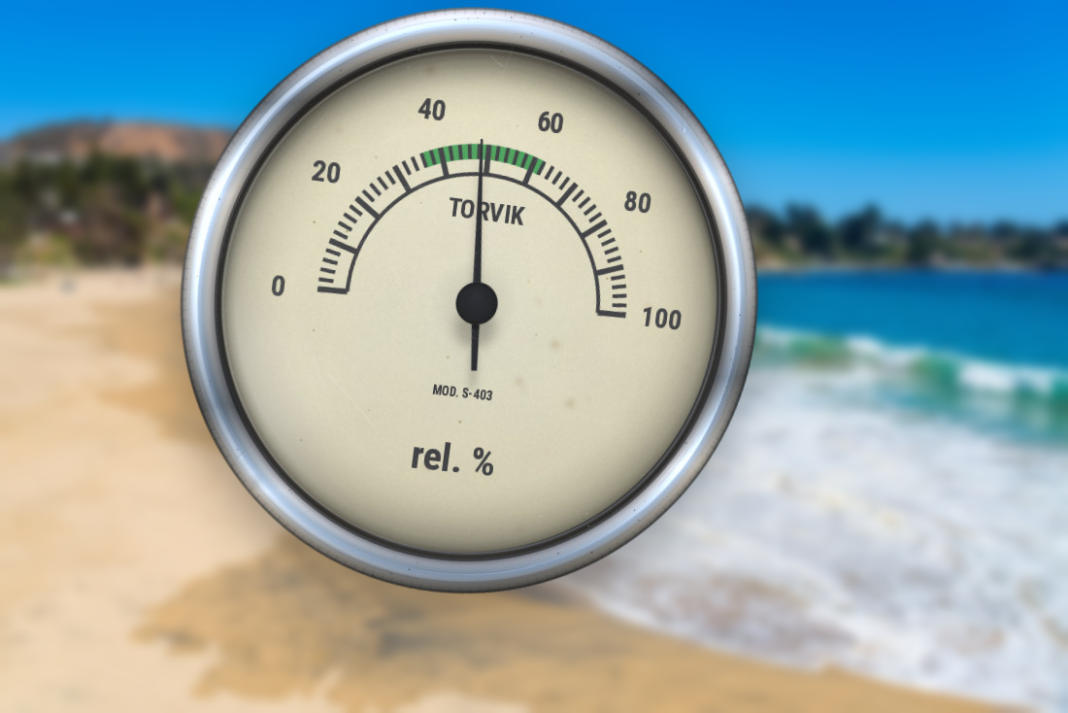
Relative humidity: 48 %
